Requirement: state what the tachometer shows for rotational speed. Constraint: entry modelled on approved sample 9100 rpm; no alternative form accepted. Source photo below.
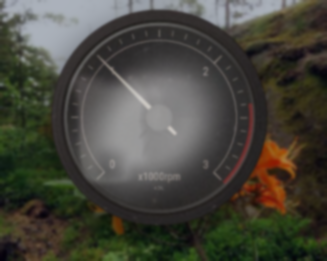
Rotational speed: 1000 rpm
